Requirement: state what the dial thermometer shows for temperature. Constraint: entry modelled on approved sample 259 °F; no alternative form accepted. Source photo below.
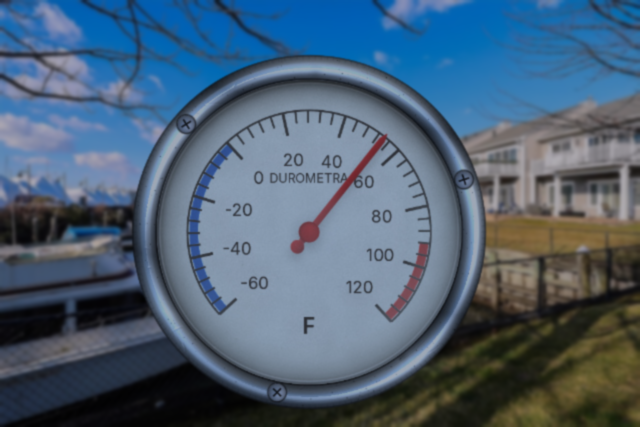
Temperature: 54 °F
